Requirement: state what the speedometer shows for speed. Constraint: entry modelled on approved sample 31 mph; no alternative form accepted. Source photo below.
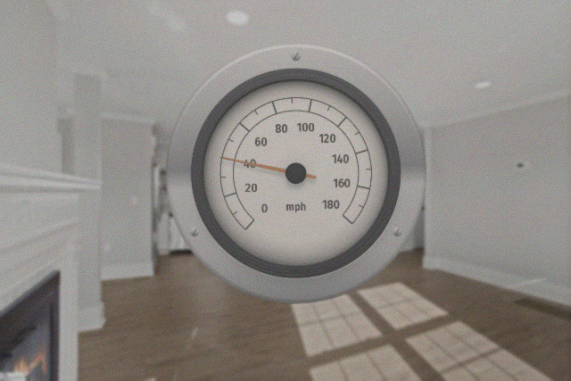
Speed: 40 mph
